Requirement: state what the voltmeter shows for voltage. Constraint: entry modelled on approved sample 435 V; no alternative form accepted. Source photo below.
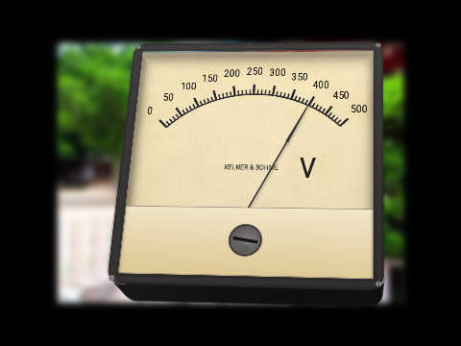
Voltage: 400 V
